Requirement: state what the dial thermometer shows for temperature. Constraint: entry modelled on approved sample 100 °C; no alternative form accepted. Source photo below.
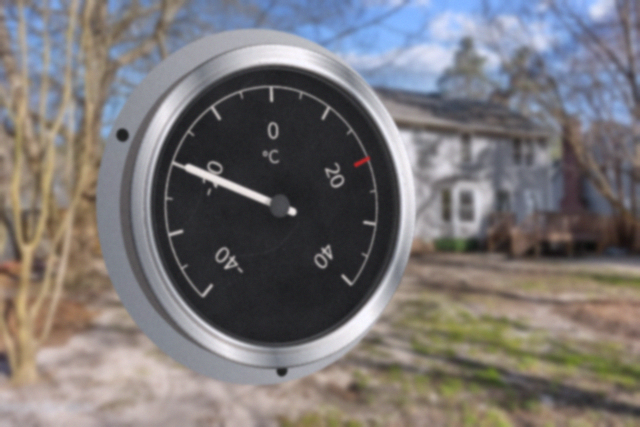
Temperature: -20 °C
